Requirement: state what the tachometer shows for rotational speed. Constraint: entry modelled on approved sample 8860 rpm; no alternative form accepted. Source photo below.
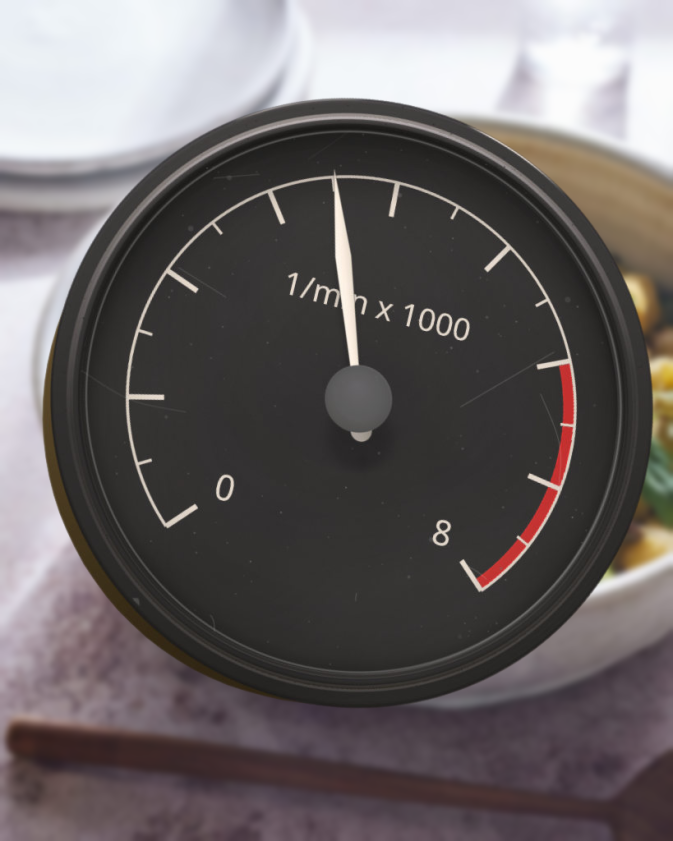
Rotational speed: 3500 rpm
